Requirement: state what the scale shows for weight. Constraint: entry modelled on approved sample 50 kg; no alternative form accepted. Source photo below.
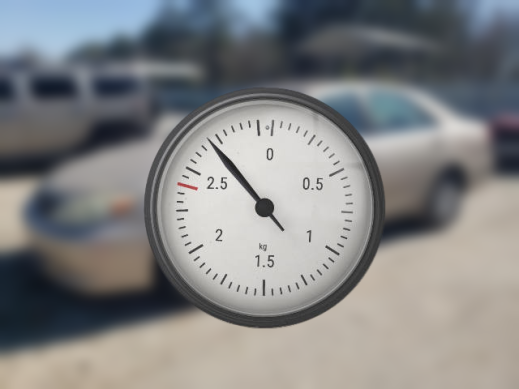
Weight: 2.7 kg
